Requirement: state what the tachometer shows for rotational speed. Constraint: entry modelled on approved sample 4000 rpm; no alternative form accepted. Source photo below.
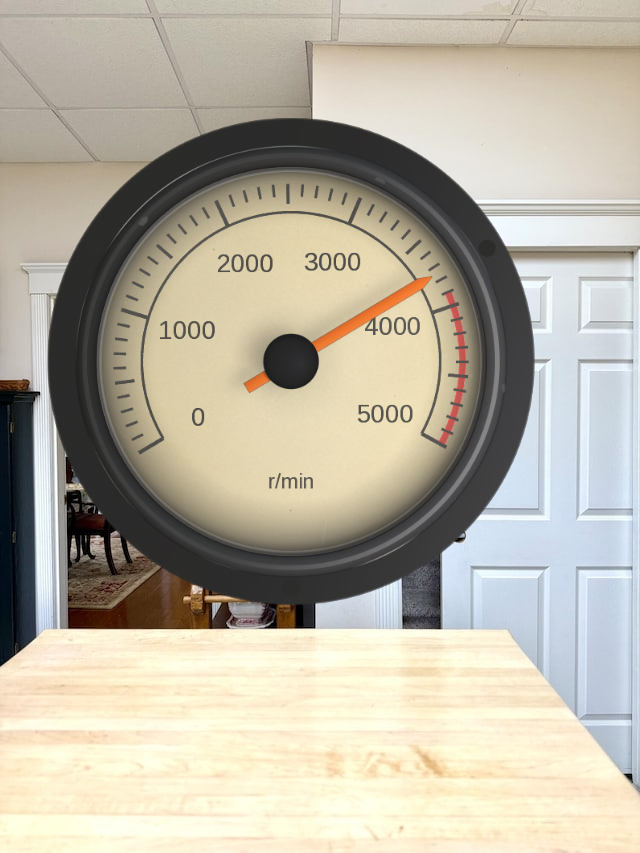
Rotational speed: 3750 rpm
